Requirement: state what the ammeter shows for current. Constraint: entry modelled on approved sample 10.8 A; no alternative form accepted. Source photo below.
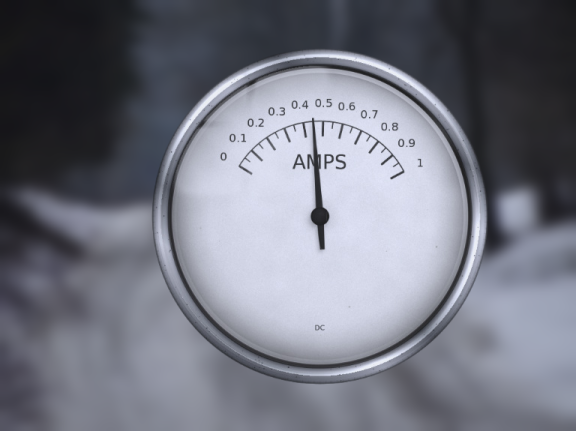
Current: 0.45 A
